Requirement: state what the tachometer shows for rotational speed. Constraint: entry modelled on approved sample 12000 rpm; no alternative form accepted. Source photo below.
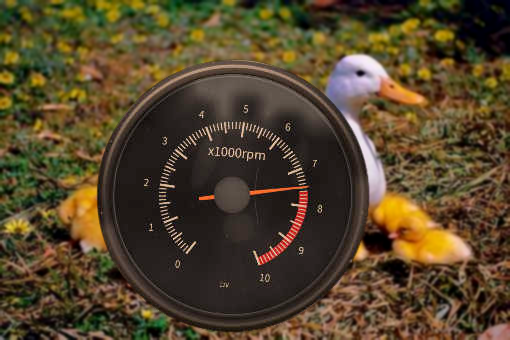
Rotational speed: 7500 rpm
